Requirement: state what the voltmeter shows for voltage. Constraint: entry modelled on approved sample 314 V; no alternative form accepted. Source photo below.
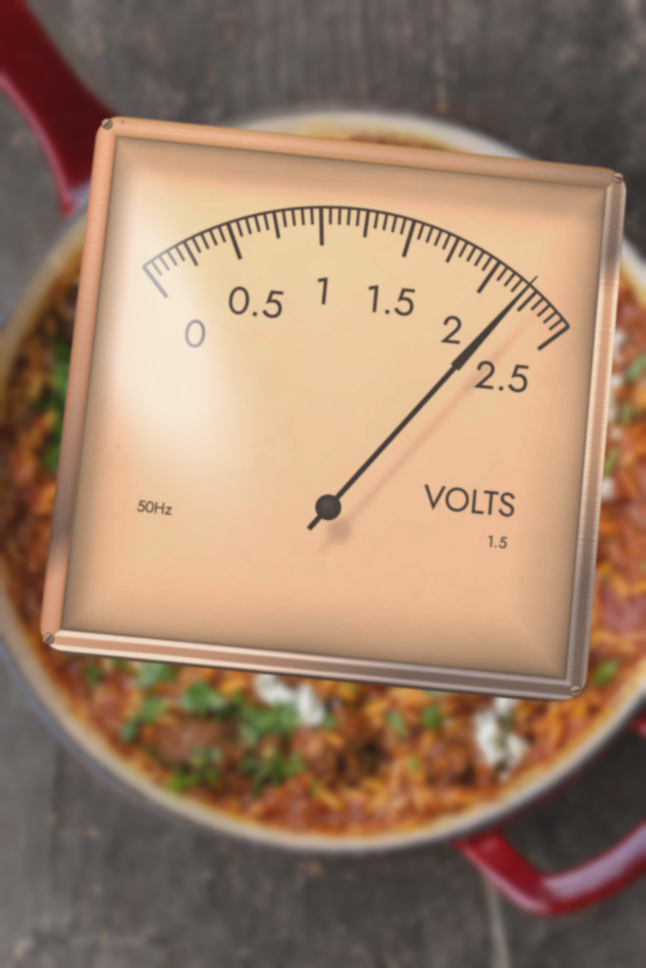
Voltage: 2.2 V
